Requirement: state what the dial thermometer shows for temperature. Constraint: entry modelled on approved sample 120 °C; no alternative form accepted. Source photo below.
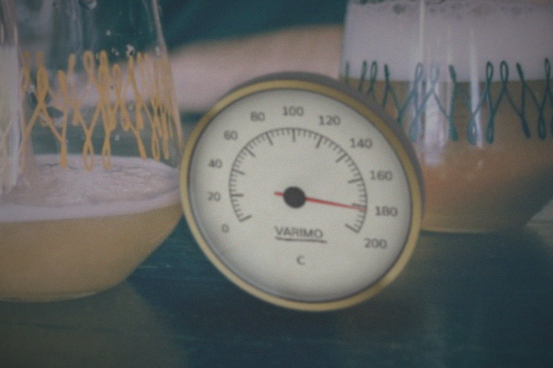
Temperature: 180 °C
